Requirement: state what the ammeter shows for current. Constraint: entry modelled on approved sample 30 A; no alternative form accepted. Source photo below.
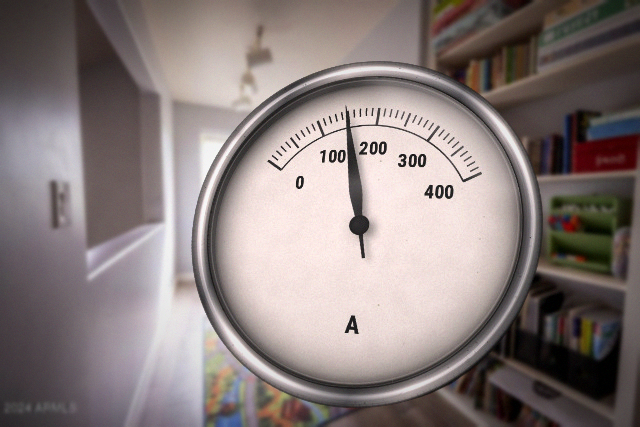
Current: 150 A
